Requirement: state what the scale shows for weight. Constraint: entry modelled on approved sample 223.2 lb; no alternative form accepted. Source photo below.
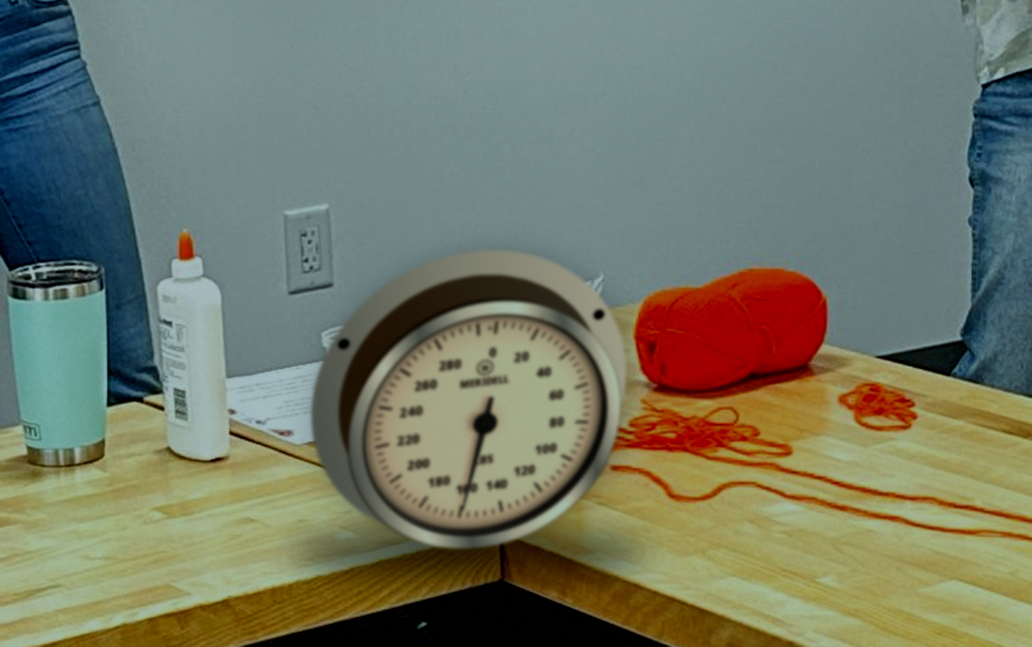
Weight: 160 lb
